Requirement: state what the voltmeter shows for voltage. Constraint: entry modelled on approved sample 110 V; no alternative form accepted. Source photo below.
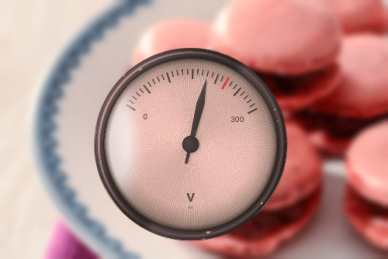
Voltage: 180 V
